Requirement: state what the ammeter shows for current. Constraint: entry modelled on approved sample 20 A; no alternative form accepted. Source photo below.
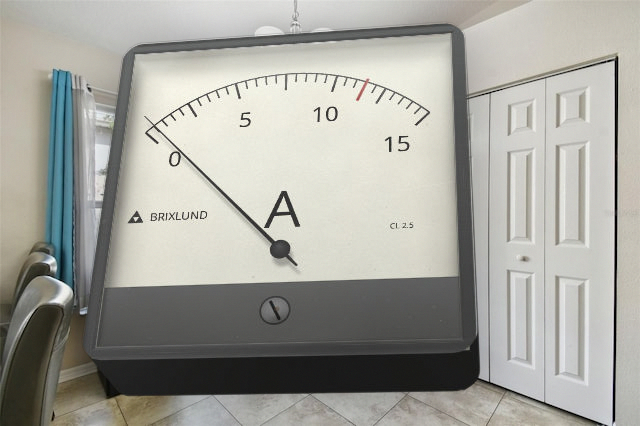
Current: 0.5 A
